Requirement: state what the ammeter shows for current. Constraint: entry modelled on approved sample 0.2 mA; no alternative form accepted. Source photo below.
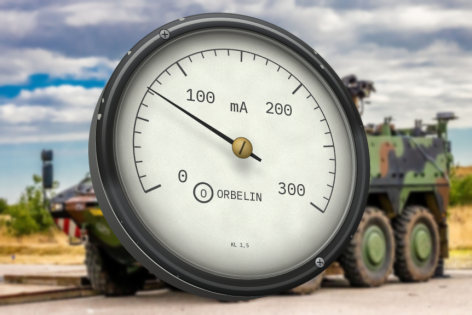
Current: 70 mA
